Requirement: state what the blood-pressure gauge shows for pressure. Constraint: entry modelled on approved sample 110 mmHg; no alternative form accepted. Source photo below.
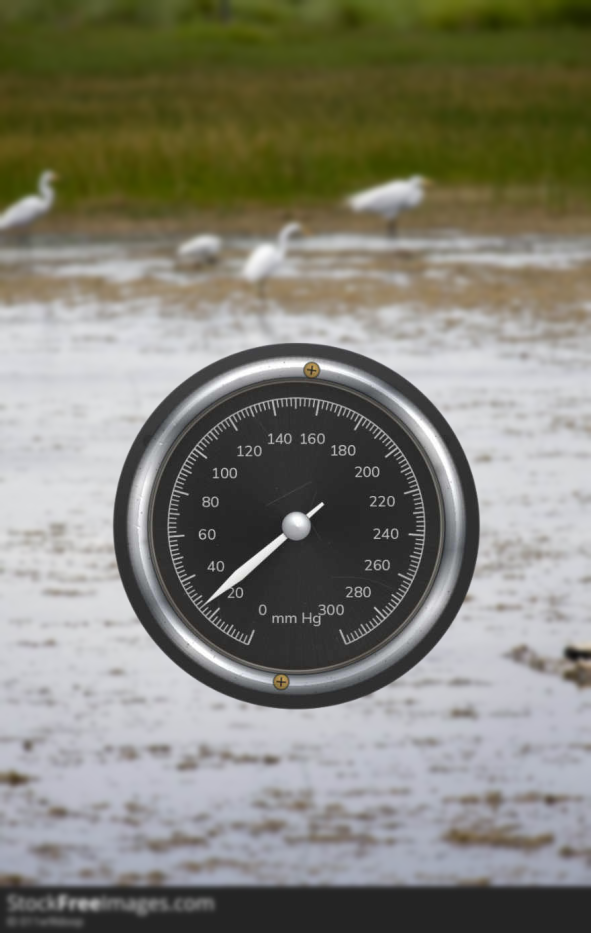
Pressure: 26 mmHg
